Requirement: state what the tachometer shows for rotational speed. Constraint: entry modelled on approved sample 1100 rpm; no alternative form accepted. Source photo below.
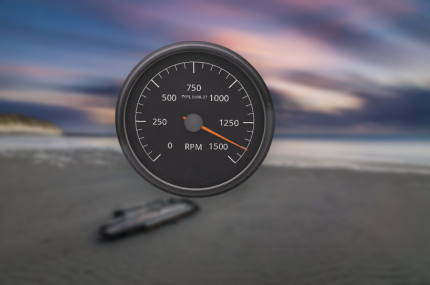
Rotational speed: 1400 rpm
